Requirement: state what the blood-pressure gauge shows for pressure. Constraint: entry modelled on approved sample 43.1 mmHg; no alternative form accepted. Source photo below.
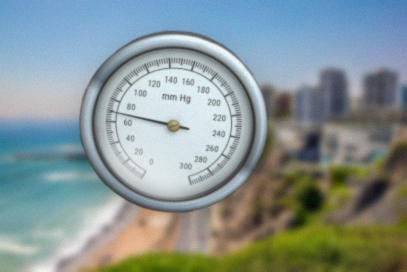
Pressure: 70 mmHg
